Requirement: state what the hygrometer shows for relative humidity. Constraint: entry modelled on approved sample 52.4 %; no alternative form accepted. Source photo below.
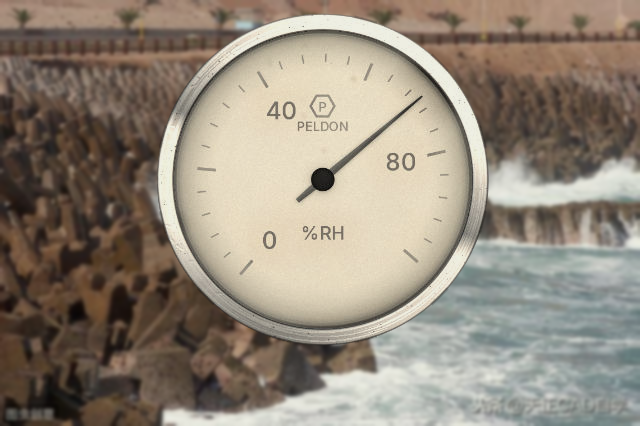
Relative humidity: 70 %
